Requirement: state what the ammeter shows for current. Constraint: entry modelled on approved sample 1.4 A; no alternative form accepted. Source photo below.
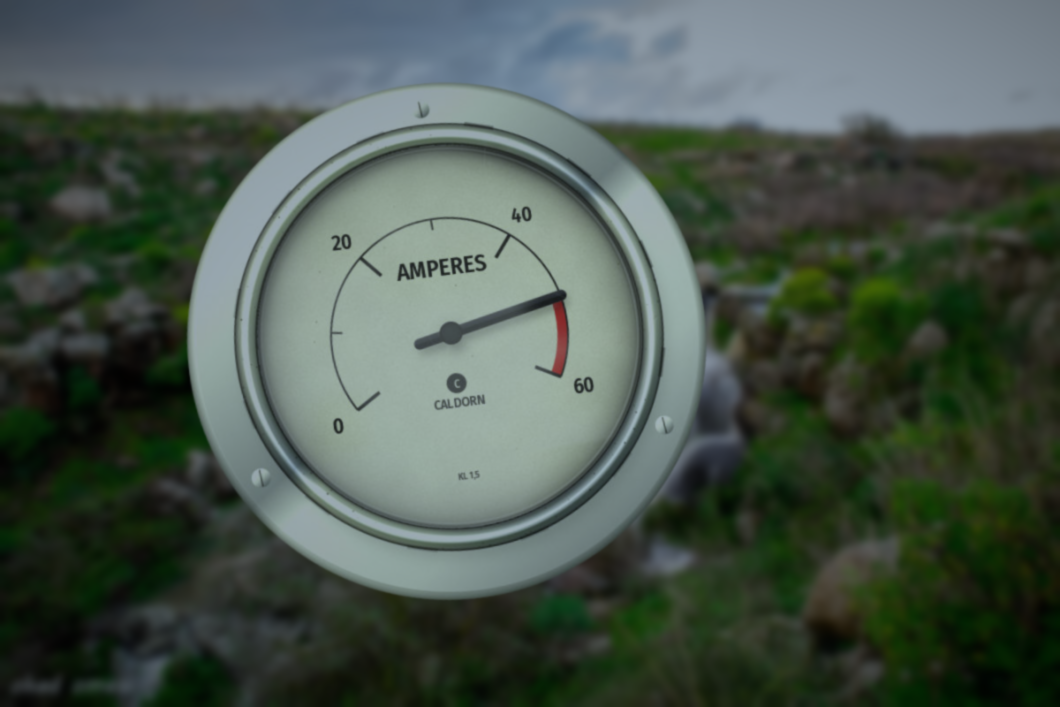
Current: 50 A
